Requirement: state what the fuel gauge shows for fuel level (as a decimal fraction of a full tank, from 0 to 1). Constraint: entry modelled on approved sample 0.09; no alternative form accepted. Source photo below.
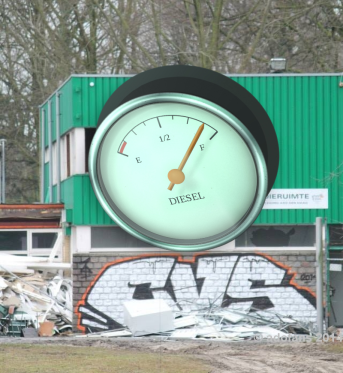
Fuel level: 0.875
